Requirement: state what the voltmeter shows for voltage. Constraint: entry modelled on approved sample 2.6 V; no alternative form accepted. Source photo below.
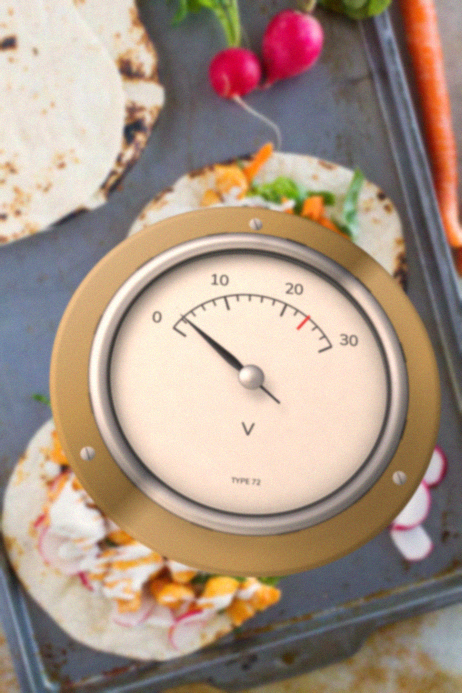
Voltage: 2 V
